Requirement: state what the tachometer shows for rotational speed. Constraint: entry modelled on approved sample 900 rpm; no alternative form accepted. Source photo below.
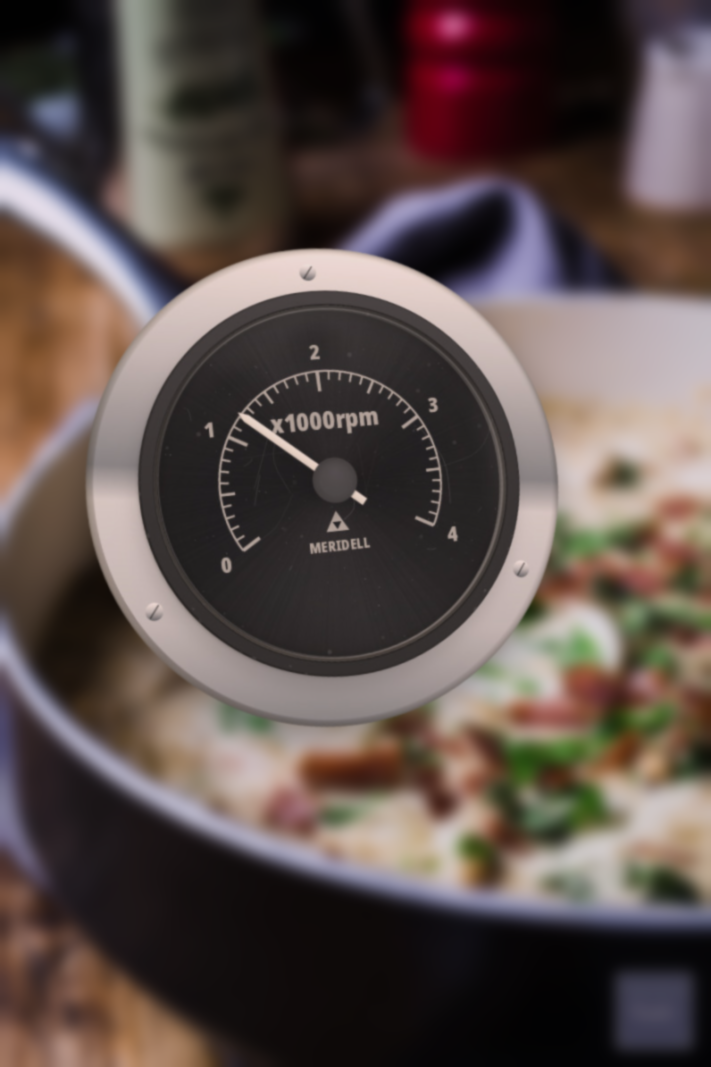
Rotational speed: 1200 rpm
